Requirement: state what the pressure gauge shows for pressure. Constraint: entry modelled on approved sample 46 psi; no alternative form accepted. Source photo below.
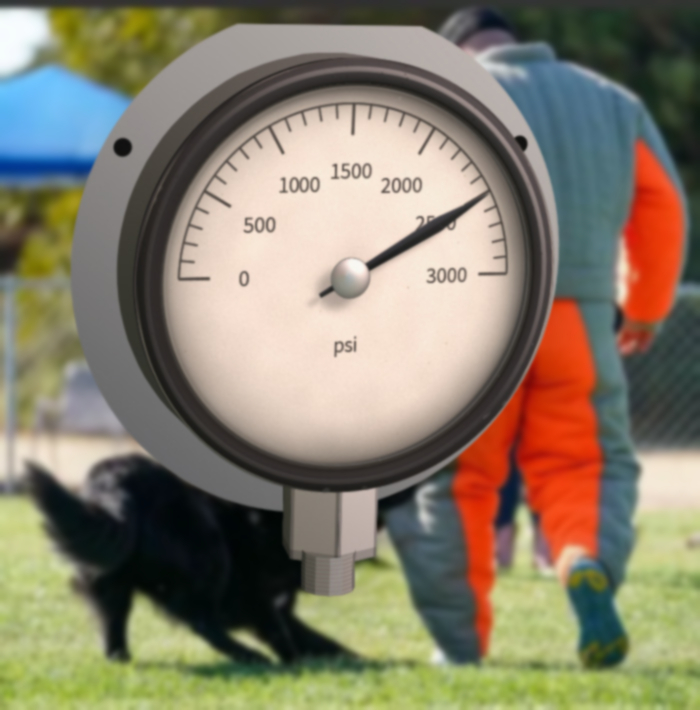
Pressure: 2500 psi
